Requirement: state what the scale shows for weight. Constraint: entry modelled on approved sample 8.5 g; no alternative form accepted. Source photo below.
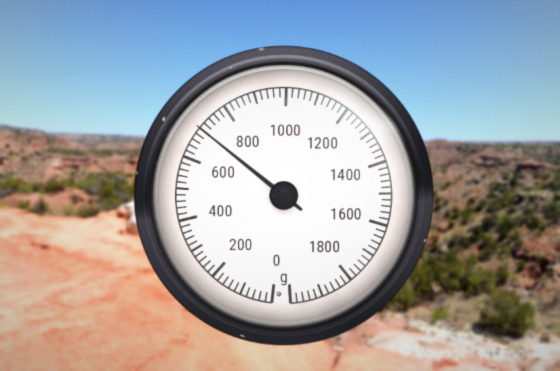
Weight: 700 g
